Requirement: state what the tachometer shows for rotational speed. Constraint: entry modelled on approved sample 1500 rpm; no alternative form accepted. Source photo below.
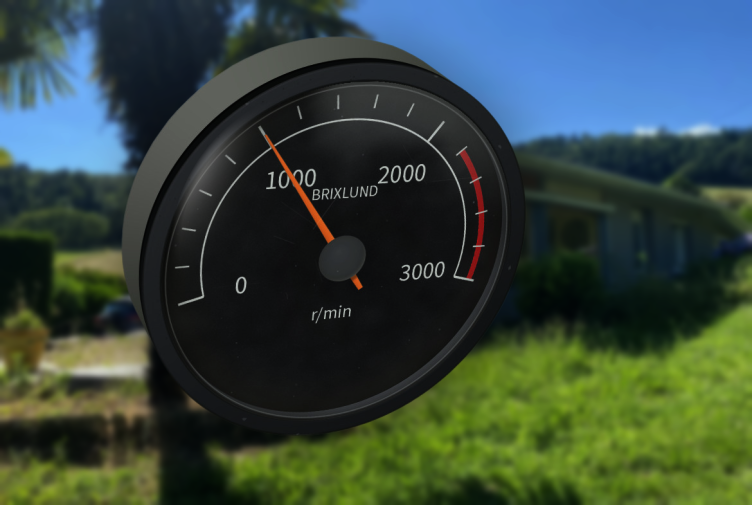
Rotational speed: 1000 rpm
